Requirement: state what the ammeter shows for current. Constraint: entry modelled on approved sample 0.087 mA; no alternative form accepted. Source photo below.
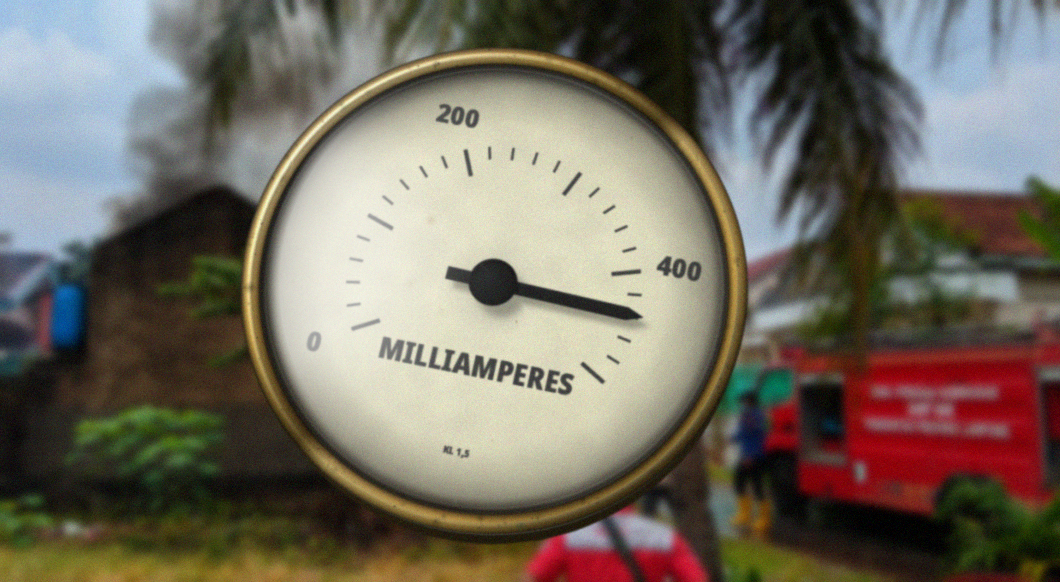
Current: 440 mA
